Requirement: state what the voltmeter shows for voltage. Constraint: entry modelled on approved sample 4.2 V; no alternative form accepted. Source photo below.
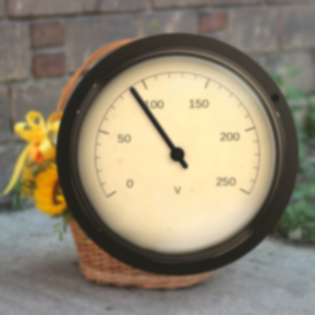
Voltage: 90 V
